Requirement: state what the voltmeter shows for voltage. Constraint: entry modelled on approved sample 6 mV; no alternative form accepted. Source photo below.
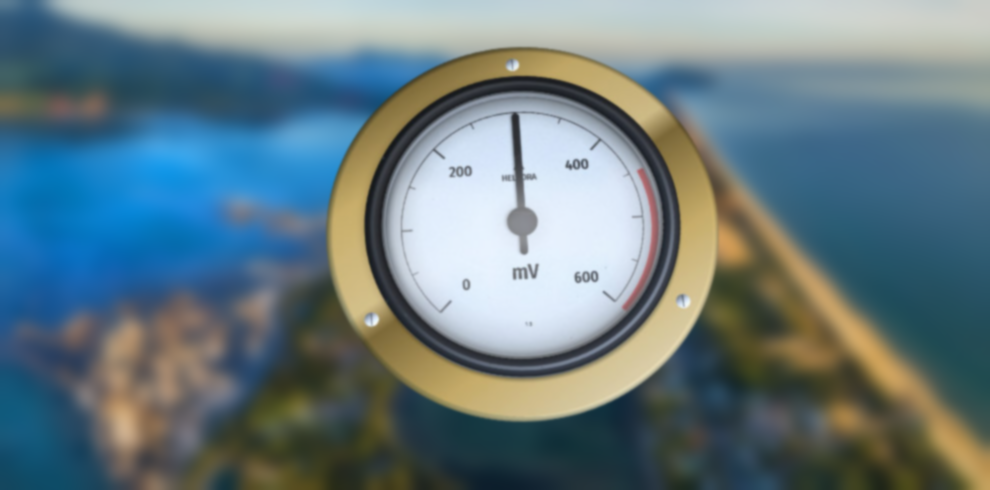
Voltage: 300 mV
